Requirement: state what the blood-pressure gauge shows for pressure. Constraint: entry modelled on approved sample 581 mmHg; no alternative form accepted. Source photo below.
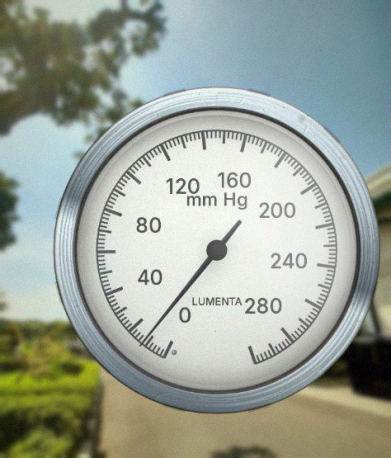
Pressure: 12 mmHg
